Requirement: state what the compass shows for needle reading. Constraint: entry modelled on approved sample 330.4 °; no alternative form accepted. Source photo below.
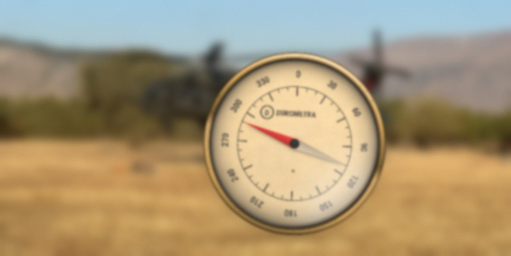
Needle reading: 290 °
